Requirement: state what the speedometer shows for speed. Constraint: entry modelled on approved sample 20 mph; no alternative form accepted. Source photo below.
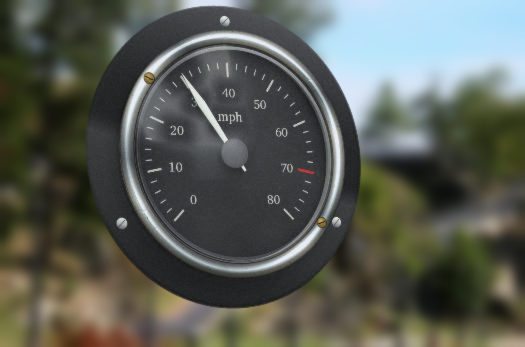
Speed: 30 mph
